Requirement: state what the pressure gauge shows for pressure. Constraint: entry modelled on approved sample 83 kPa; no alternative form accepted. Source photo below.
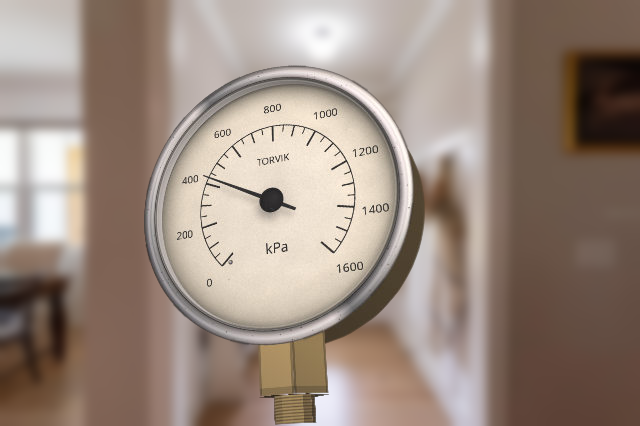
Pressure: 425 kPa
